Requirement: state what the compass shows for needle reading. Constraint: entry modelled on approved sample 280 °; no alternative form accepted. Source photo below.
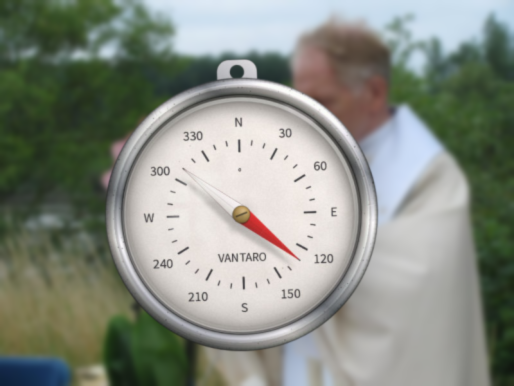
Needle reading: 130 °
